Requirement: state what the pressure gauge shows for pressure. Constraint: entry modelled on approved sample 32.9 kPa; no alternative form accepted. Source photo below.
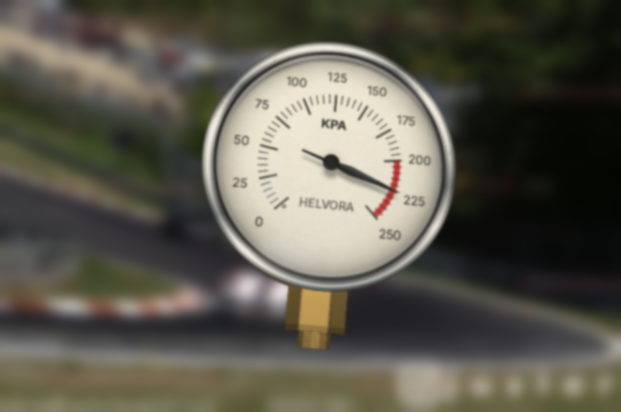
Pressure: 225 kPa
